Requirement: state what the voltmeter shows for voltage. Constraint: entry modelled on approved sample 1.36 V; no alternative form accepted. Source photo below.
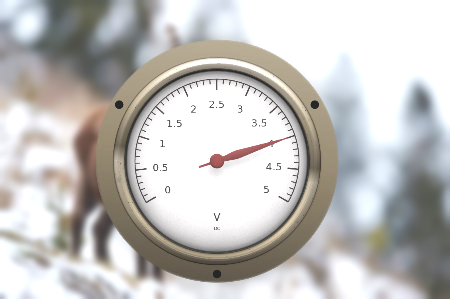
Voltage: 4 V
